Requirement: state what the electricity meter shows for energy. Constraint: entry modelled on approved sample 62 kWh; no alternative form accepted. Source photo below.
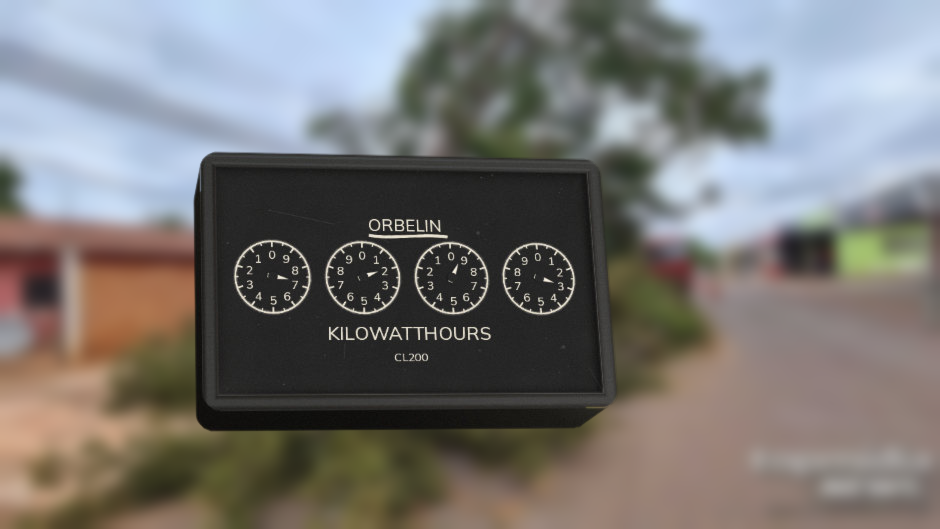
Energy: 7193 kWh
